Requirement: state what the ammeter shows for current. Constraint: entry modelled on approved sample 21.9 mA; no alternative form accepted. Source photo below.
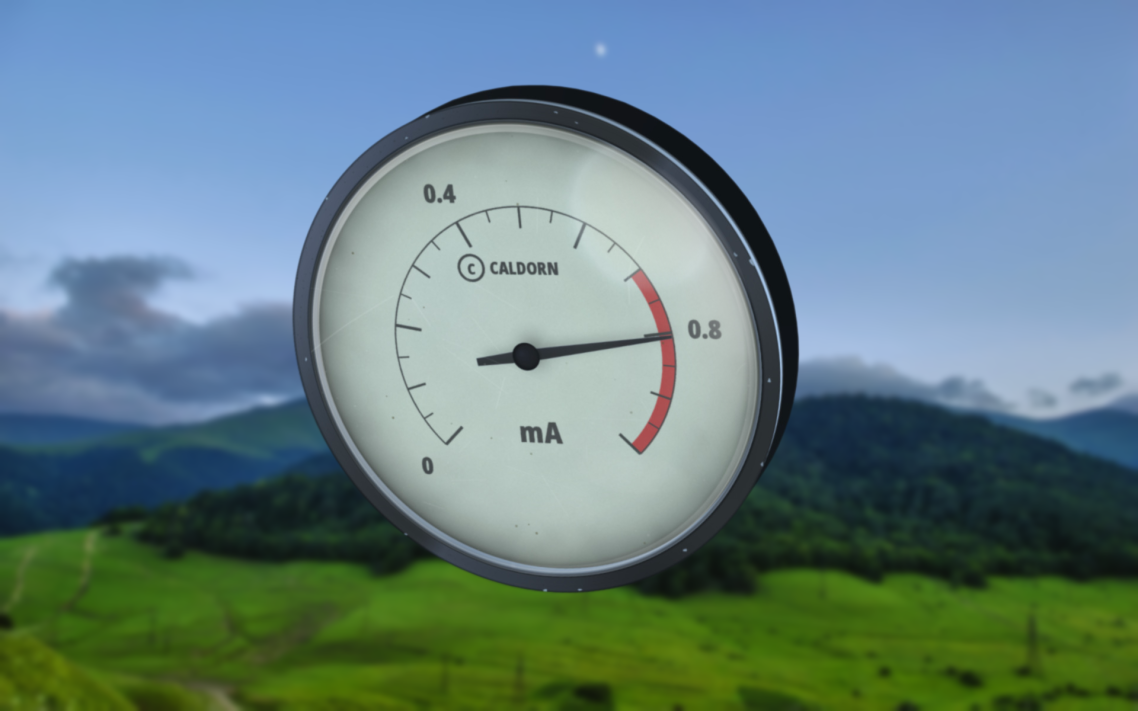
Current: 0.8 mA
